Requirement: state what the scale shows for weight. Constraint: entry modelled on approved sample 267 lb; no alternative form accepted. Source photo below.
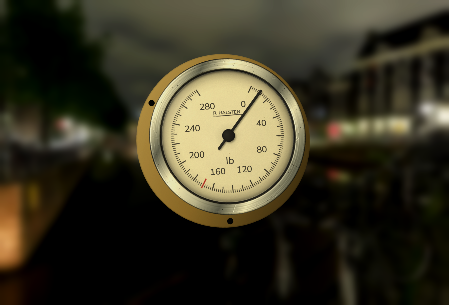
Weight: 10 lb
